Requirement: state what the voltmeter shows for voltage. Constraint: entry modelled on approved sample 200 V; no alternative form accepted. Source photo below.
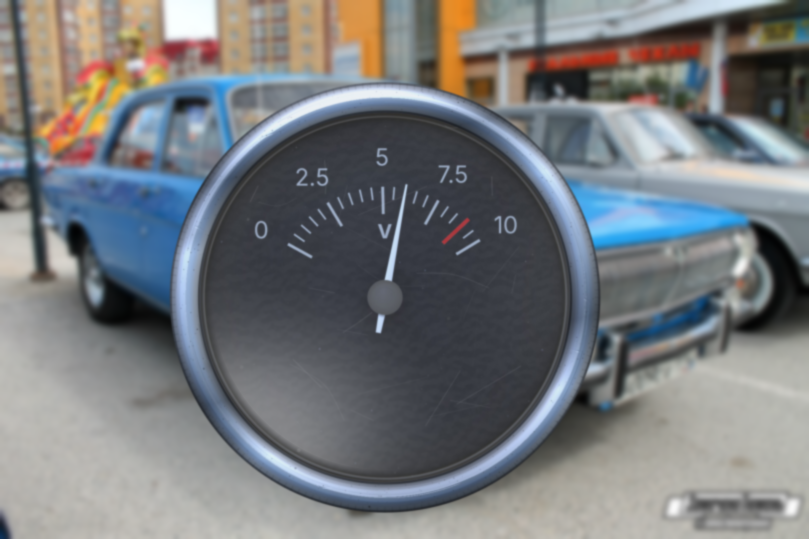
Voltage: 6 V
